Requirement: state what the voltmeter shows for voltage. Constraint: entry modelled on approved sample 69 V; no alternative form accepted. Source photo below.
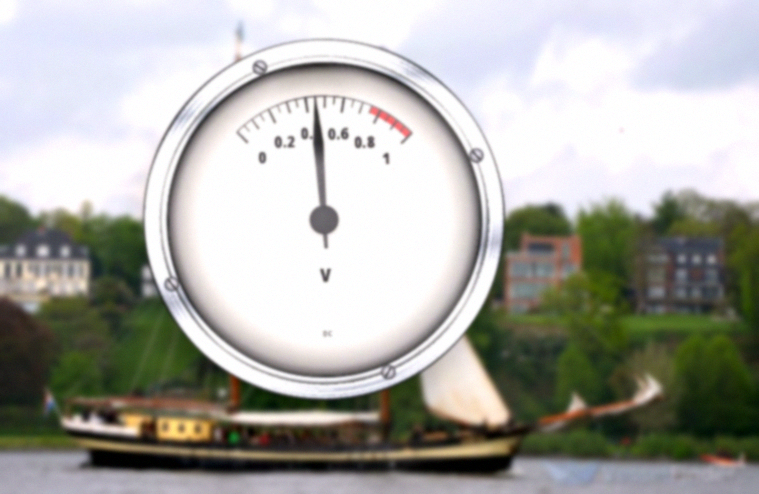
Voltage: 0.45 V
